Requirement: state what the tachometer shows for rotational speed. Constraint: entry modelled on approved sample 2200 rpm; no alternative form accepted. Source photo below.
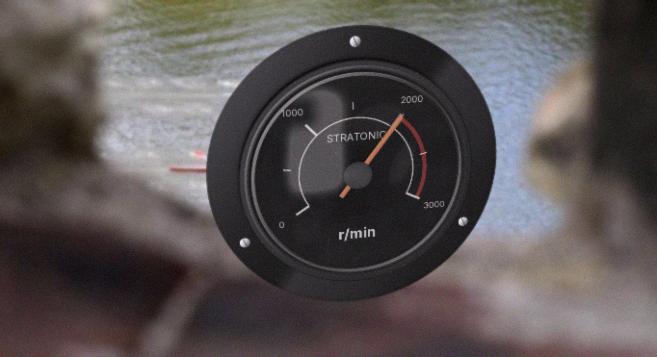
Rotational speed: 2000 rpm
